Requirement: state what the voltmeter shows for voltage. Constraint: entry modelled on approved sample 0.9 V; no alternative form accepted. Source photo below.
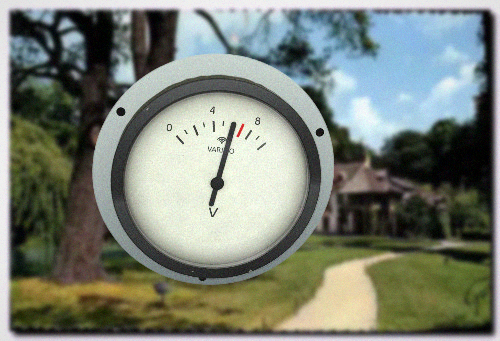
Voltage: 6 V
